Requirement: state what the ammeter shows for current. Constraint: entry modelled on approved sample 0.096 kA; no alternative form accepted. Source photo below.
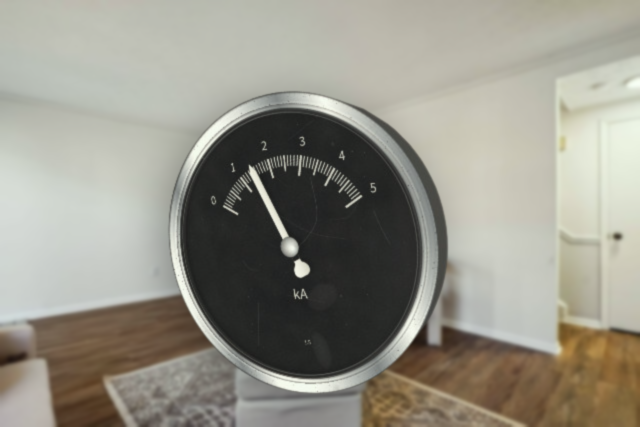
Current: 1.5 kA
